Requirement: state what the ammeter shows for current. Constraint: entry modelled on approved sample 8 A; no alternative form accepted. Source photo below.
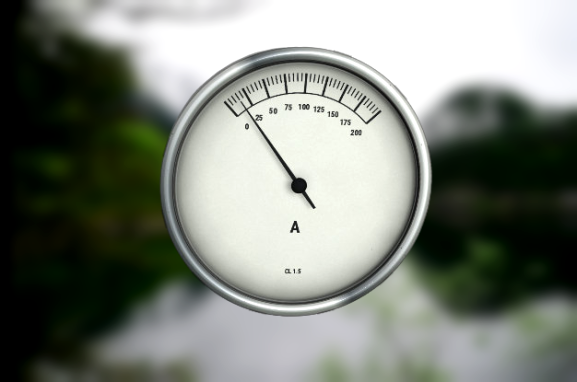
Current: 15 A
